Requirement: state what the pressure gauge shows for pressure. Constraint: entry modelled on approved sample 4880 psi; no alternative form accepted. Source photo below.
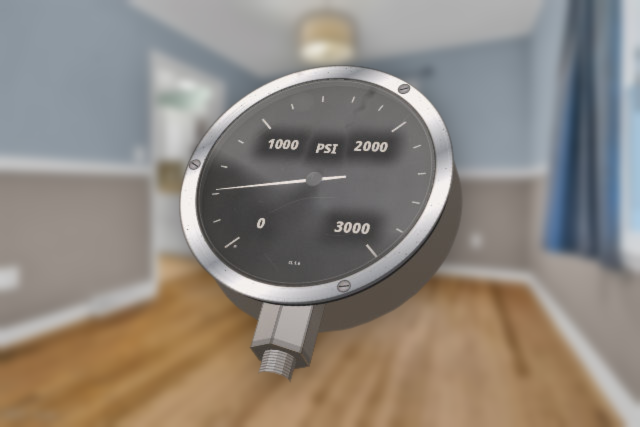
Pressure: 400 psi
